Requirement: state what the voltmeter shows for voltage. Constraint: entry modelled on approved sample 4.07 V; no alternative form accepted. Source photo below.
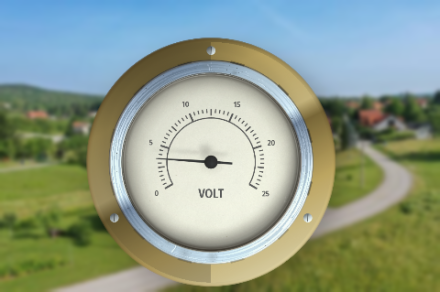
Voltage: 3.5 V
